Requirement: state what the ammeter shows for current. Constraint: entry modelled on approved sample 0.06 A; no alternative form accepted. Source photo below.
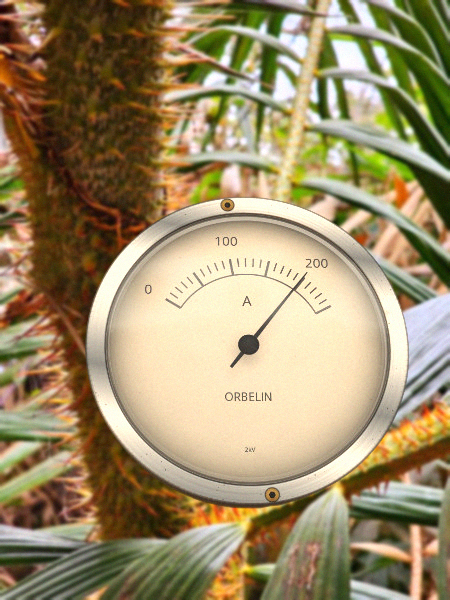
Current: 200 A
